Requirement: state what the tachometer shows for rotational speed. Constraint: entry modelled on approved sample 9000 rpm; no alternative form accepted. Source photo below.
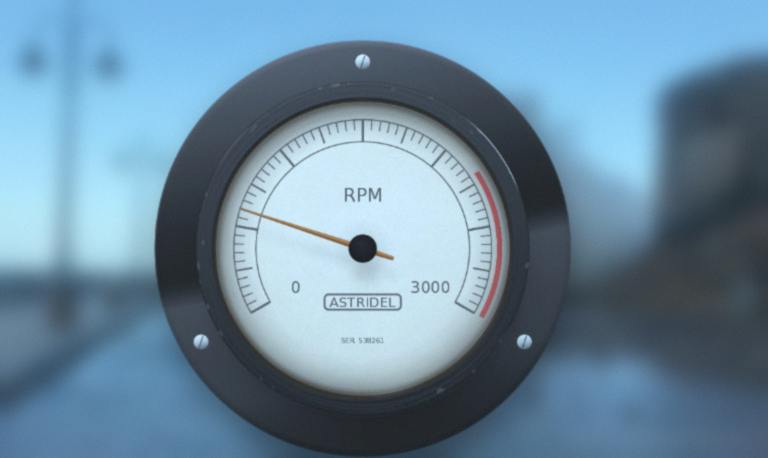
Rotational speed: 600 rpm
